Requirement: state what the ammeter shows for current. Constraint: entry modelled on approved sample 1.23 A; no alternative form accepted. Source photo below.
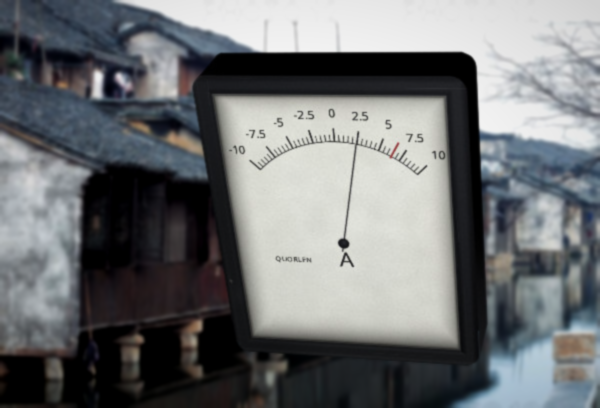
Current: 2.5 A
